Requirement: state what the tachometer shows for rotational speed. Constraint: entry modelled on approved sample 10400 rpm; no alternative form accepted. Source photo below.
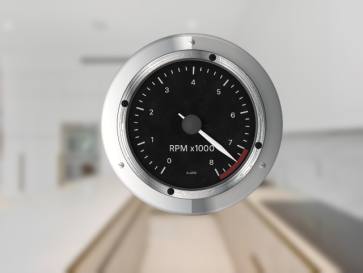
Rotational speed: 7400 rpm
